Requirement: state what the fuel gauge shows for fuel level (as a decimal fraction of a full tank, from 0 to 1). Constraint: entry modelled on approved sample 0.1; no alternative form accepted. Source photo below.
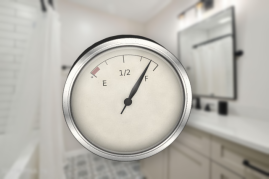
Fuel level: 0.875
